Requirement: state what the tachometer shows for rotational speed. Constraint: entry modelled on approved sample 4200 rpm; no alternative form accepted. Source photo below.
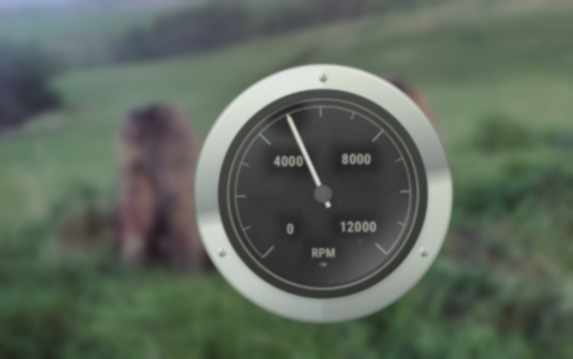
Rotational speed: 5000 rpm
